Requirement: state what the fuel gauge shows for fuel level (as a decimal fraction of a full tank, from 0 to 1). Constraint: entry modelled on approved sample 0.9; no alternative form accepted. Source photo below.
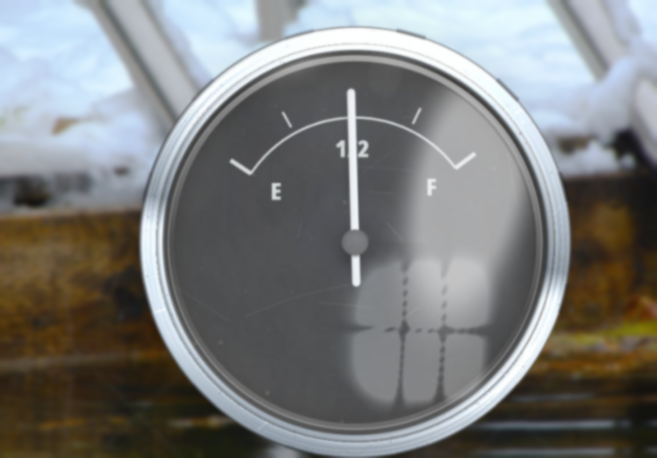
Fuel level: 0.5
